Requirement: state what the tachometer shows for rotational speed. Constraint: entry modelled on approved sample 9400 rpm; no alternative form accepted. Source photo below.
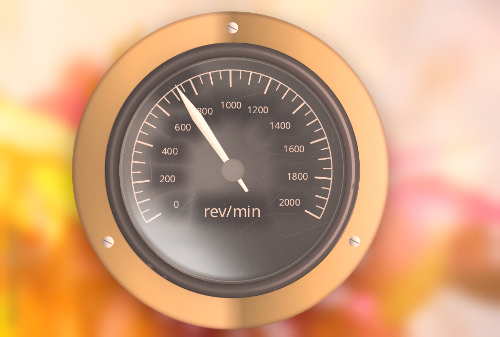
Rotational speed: 725 rpm
